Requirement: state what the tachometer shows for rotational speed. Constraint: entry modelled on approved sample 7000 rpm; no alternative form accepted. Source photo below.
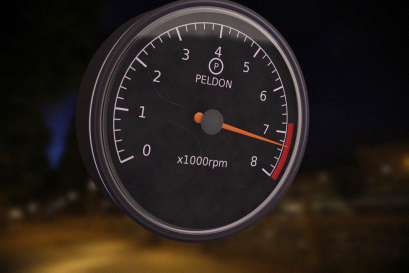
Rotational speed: 7300 rpm
